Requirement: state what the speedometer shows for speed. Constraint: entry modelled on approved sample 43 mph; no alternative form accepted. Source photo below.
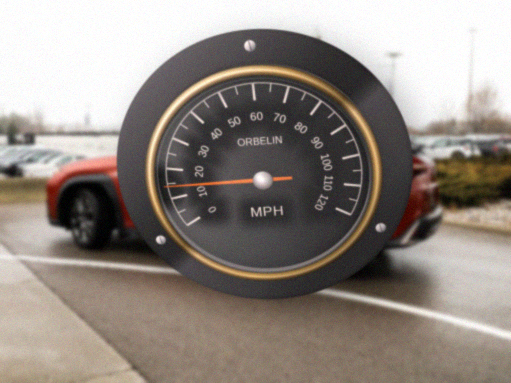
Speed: 15 mph
